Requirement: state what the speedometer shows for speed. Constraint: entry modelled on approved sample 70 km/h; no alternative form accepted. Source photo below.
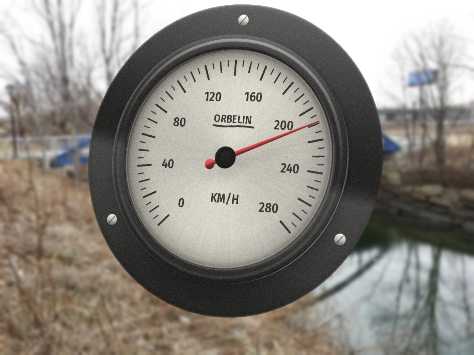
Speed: 210 km/h
